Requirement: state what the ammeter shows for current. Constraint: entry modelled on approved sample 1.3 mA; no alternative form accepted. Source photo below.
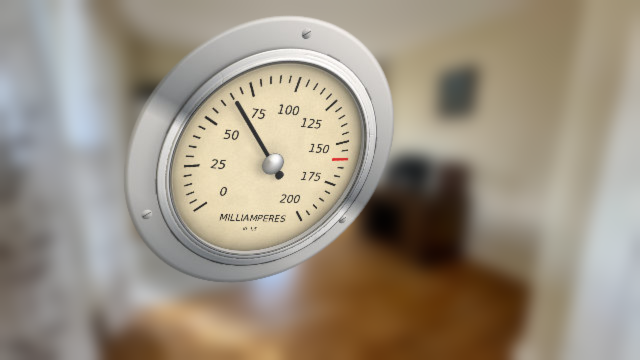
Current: 65 mA
